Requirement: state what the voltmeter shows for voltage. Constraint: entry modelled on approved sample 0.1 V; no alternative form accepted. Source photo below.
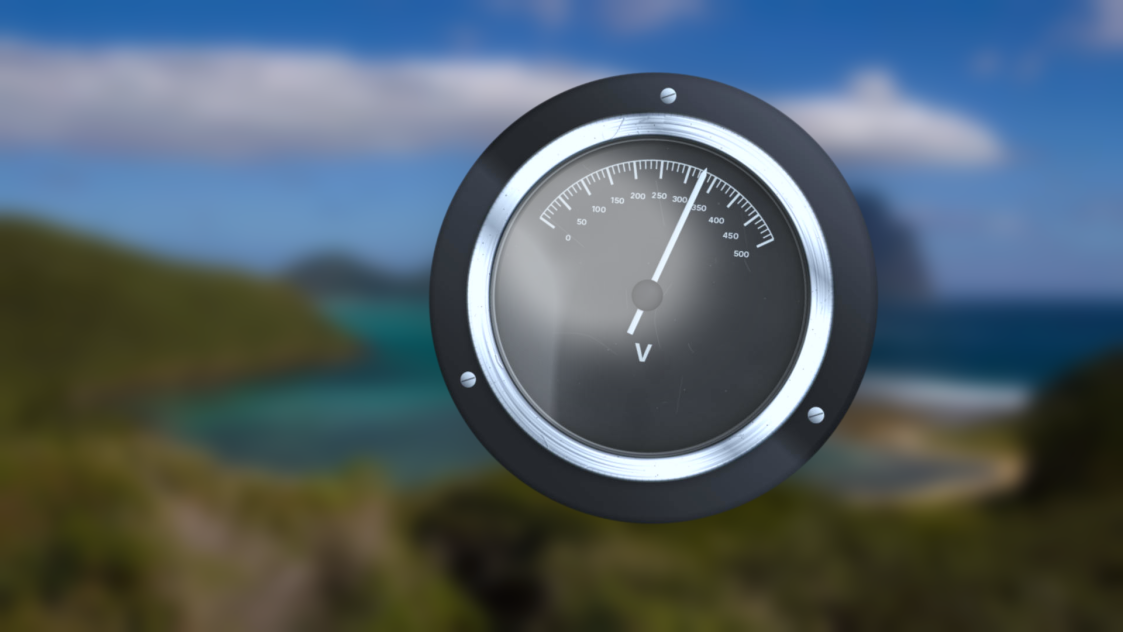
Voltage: 330 V
